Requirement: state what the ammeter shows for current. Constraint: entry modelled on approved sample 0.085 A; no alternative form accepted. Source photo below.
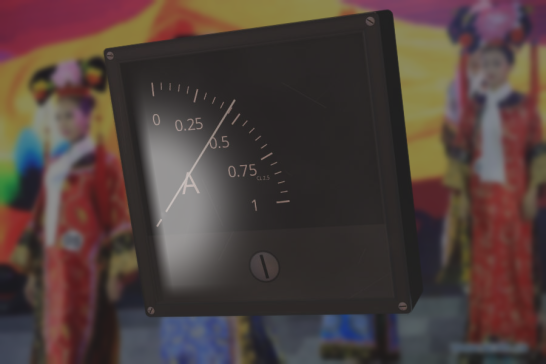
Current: 0.45 A
